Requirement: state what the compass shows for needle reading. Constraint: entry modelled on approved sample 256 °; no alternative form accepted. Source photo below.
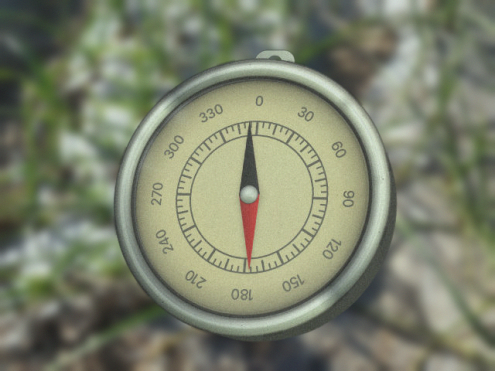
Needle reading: 175 °
